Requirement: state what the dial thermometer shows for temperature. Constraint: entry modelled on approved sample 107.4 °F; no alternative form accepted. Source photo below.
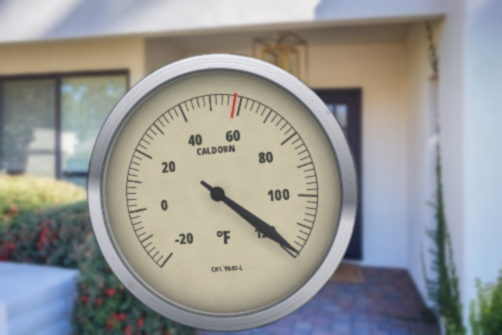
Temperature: 118 °F
